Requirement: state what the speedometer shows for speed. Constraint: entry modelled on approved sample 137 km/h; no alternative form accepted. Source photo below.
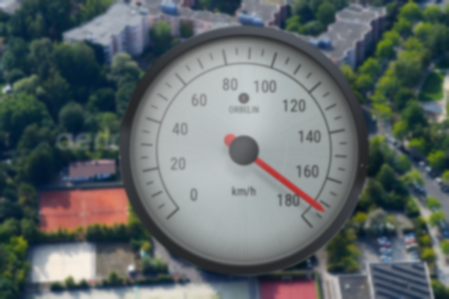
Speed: 172.5 km/h
